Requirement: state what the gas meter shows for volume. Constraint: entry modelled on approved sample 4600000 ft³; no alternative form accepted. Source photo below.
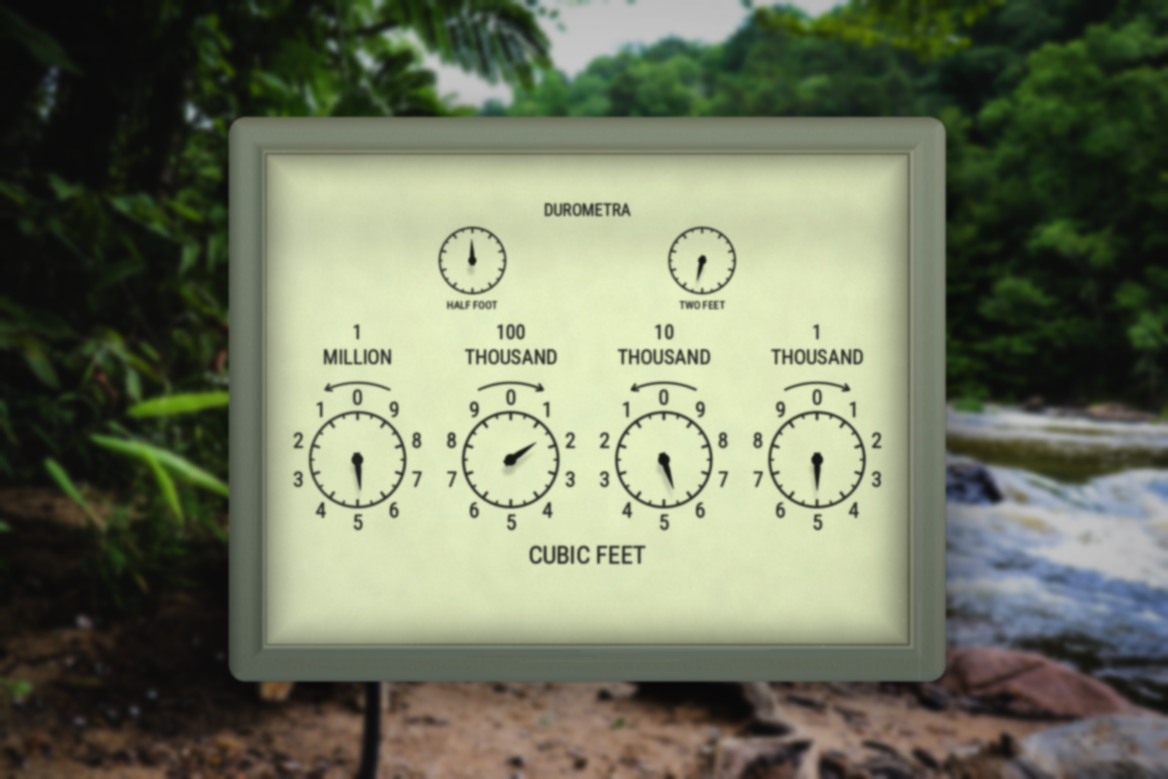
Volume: 515500 ft³
